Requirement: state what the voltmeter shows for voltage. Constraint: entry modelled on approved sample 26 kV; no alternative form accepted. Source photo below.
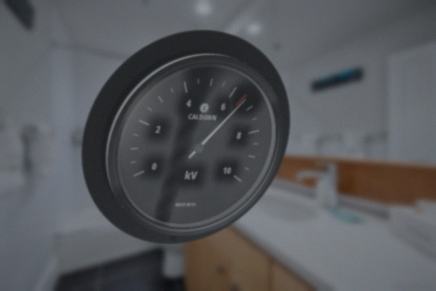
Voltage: 6.5 kV
